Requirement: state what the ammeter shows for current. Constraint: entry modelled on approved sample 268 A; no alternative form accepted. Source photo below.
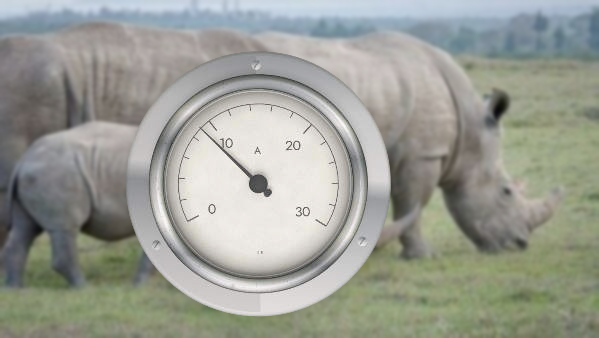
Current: 9 A
